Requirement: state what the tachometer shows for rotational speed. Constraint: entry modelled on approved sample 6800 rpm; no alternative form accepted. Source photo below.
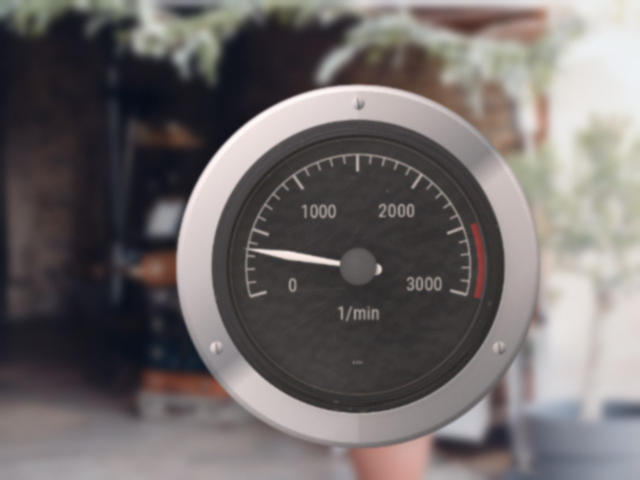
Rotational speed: 350 rpm
